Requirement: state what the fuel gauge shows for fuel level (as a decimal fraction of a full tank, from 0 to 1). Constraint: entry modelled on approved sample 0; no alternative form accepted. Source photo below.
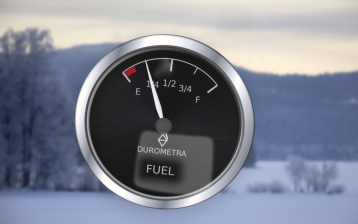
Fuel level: 0.25
